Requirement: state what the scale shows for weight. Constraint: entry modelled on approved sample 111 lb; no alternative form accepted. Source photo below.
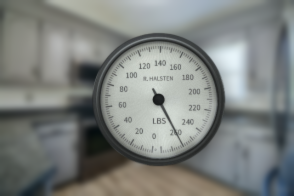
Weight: 260 lb
